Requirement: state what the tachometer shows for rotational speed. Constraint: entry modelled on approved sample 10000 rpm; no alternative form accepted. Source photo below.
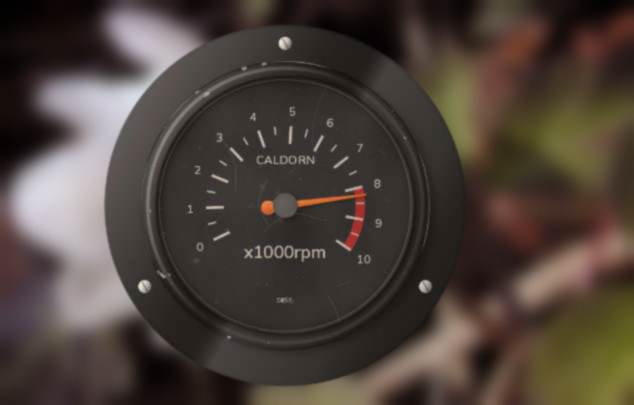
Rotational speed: 8250 rpm
